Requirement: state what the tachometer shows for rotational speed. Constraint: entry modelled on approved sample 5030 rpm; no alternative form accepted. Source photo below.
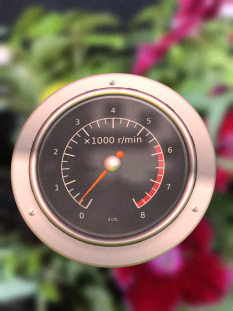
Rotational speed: 250 rpm
